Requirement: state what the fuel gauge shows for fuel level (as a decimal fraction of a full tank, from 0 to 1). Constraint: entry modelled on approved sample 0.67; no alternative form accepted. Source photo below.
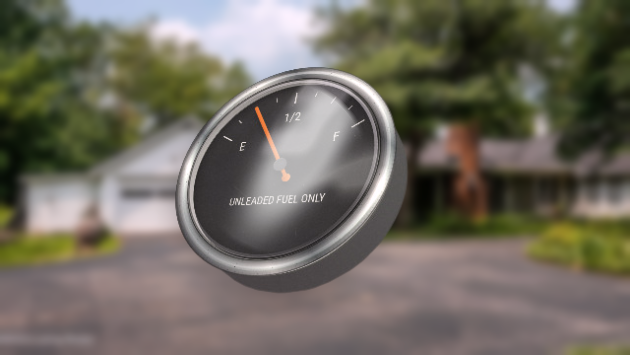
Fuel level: 0.25
